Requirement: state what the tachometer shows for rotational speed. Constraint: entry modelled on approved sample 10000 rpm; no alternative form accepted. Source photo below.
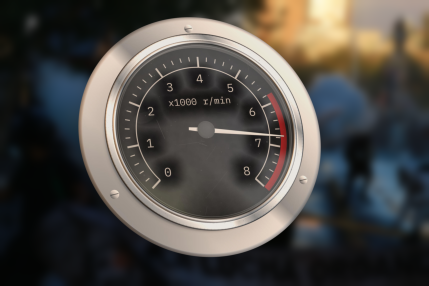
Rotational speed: 6800 rpm
